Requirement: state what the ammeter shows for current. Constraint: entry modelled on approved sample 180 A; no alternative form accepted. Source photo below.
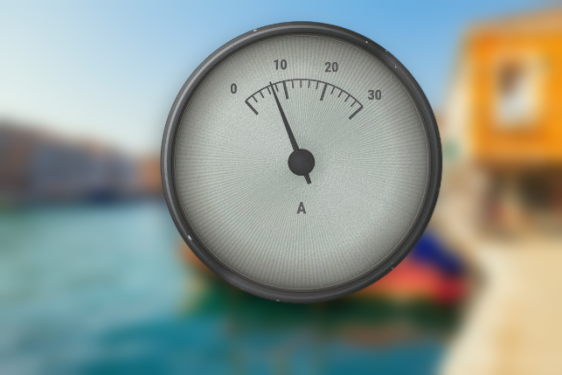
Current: 7 A
